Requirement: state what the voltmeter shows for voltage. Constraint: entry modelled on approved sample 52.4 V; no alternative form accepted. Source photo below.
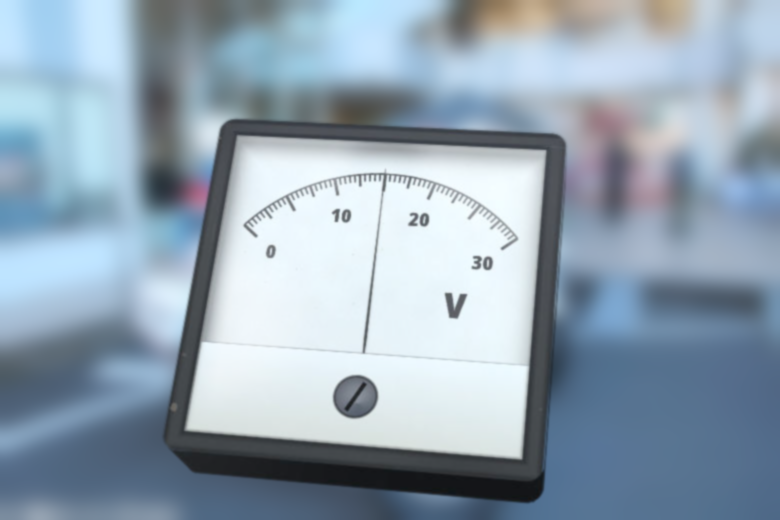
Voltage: 15 V
